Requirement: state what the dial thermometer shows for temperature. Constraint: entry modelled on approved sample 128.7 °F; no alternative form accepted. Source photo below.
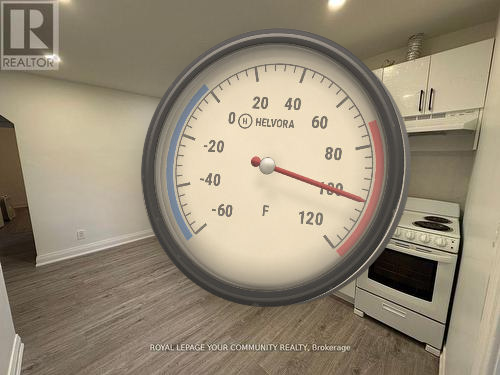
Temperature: 100 °F
